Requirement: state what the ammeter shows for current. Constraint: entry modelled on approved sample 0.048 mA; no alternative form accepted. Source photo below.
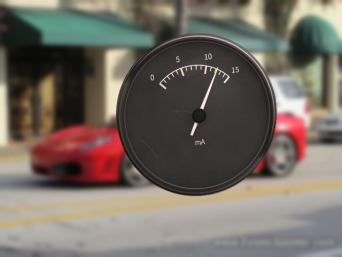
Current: 12 mA
